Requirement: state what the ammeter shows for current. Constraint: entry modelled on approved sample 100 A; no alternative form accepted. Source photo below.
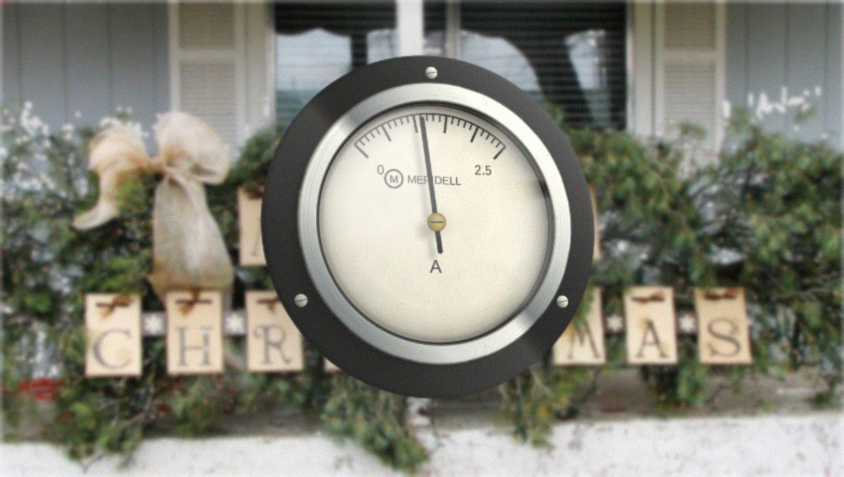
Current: 1.1 A
